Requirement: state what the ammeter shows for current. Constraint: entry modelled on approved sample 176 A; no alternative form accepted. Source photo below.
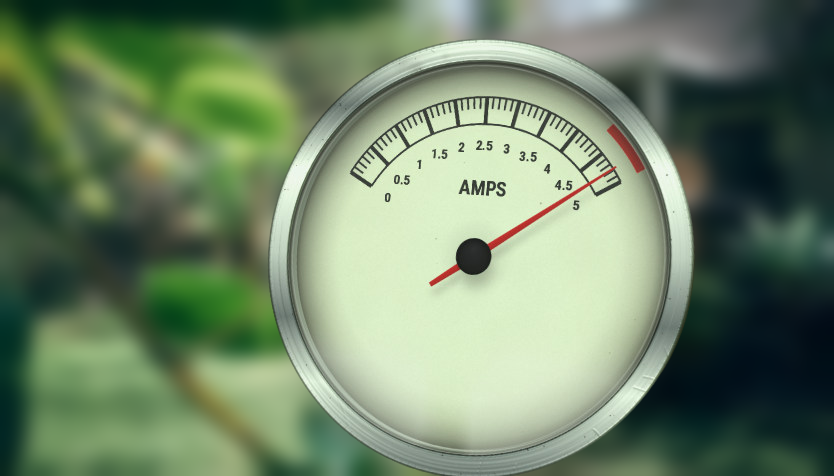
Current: 4.8 A
